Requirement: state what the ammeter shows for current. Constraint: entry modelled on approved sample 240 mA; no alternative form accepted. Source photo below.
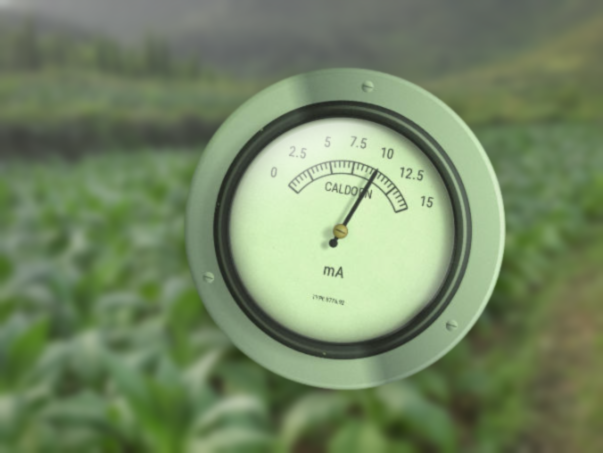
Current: 10 mA
